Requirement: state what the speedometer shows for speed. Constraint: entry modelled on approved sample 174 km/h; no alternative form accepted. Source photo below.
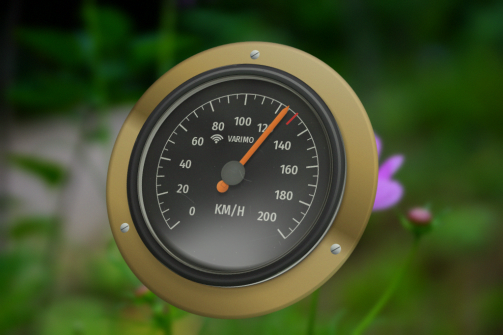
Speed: 125 km/h
